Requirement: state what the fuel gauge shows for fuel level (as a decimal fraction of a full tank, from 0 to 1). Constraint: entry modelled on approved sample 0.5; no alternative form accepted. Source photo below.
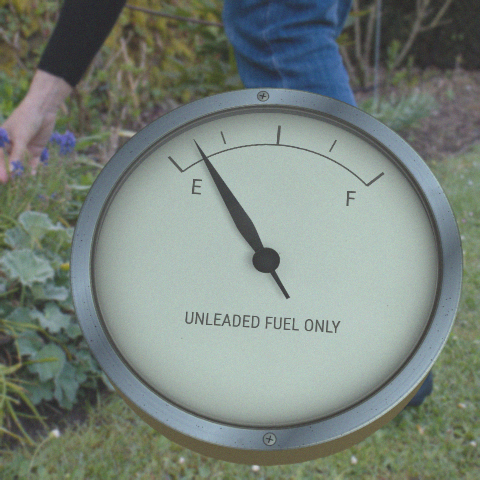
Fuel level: 0.125
